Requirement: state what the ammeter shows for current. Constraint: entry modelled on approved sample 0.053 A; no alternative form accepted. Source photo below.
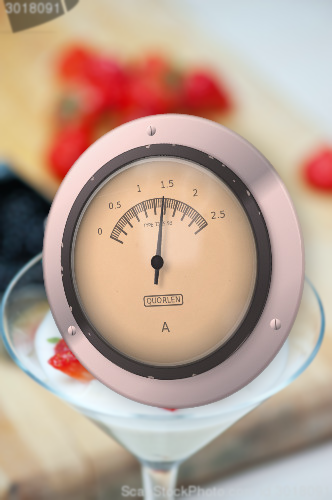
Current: 1.5 A
